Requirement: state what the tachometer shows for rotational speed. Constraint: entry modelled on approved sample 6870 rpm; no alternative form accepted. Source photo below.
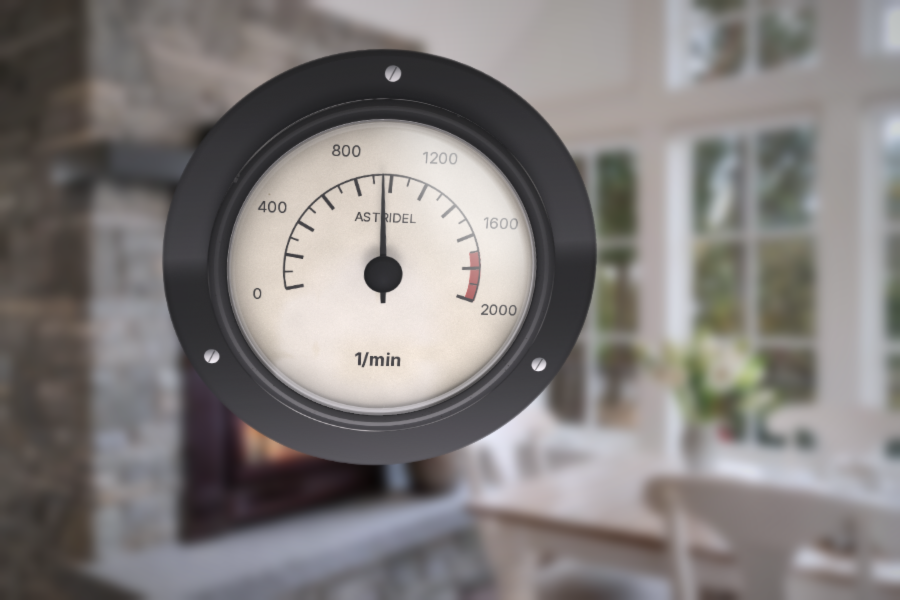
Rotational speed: 950 rpm
